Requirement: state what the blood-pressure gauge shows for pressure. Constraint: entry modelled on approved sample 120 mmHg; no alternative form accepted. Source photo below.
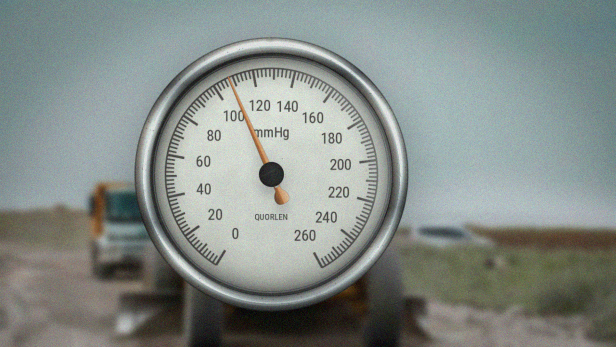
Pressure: 108 mmHg
